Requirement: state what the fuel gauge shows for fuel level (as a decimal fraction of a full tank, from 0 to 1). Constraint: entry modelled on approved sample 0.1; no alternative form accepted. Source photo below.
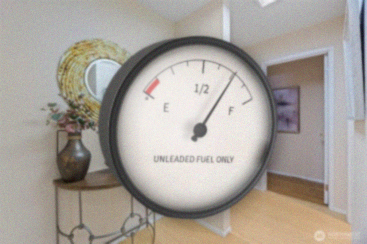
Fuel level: 0.75
